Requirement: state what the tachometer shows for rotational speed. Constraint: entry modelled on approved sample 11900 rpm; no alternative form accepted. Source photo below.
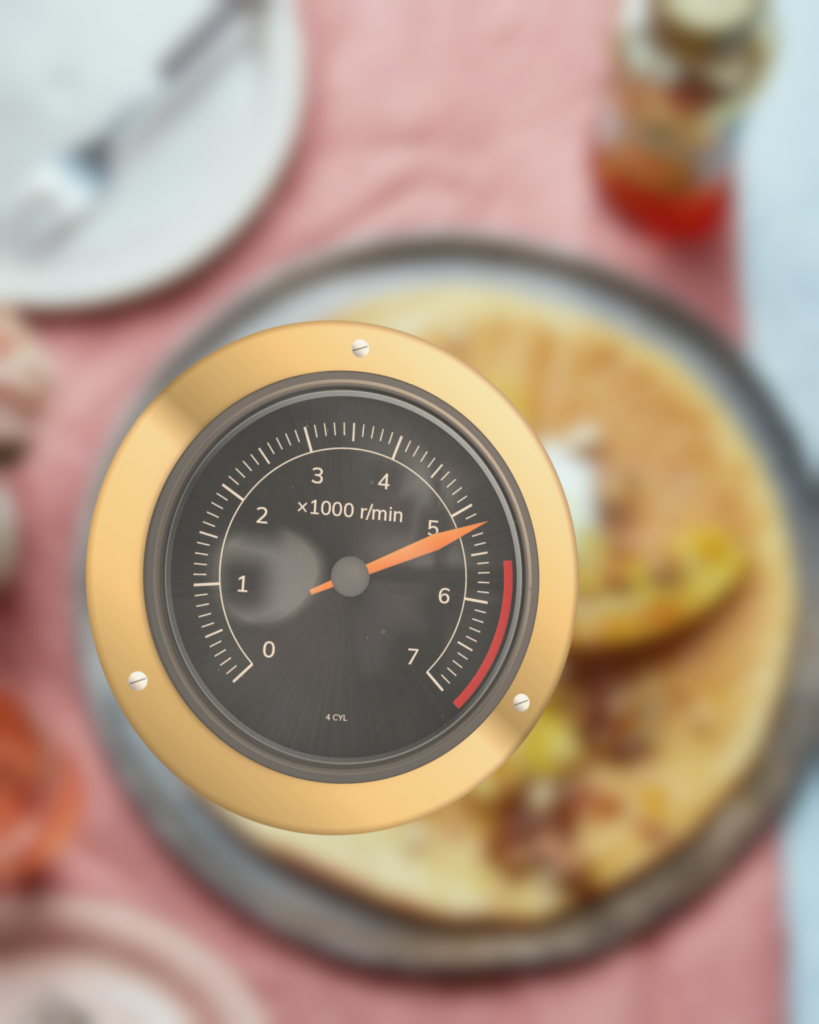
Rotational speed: 5200 rpm
